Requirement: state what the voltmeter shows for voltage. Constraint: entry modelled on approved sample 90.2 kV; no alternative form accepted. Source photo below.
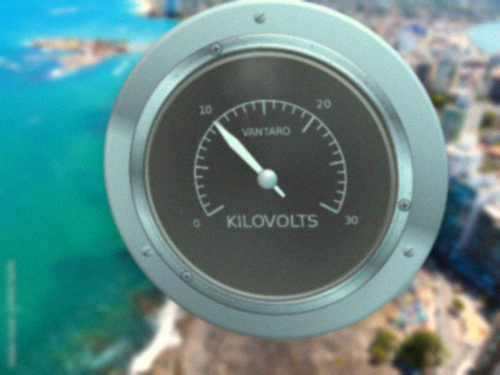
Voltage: 10 kV
